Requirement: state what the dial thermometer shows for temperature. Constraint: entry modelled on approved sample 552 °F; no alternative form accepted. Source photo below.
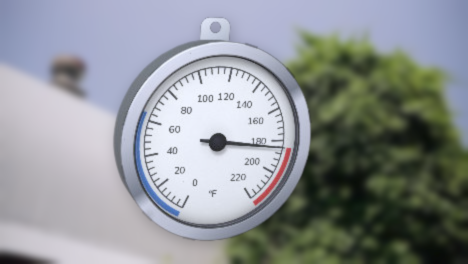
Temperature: 184 °F
